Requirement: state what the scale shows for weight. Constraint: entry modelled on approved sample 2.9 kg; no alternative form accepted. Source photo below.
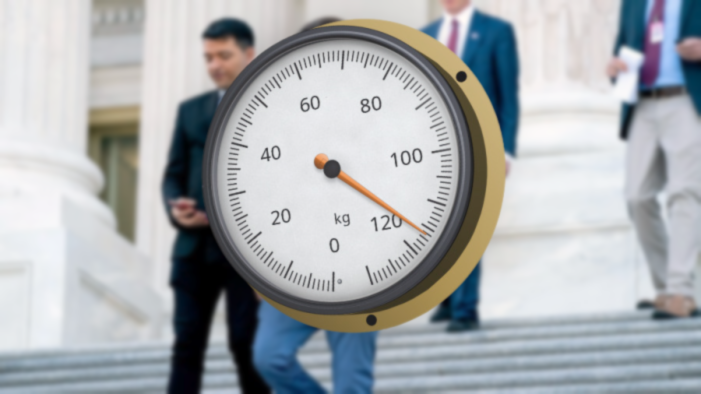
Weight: 116 kg
